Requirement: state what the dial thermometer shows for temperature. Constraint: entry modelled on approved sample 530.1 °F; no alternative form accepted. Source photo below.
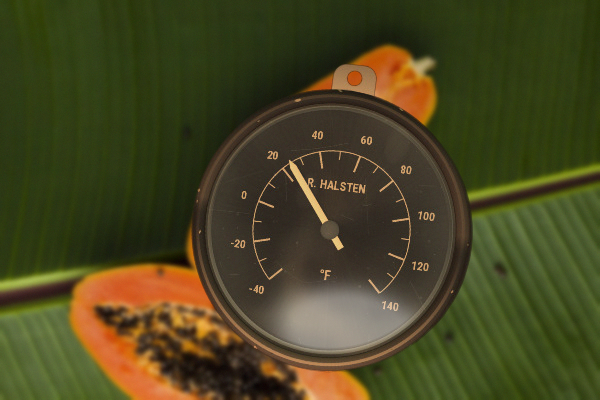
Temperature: 25 °F
